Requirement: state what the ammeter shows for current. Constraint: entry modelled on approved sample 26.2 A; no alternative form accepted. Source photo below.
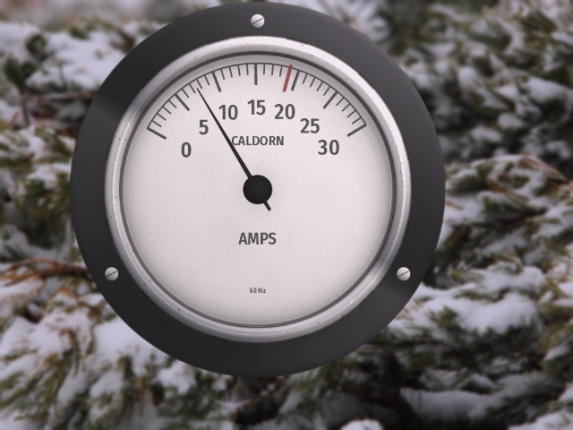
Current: 7.5 A
